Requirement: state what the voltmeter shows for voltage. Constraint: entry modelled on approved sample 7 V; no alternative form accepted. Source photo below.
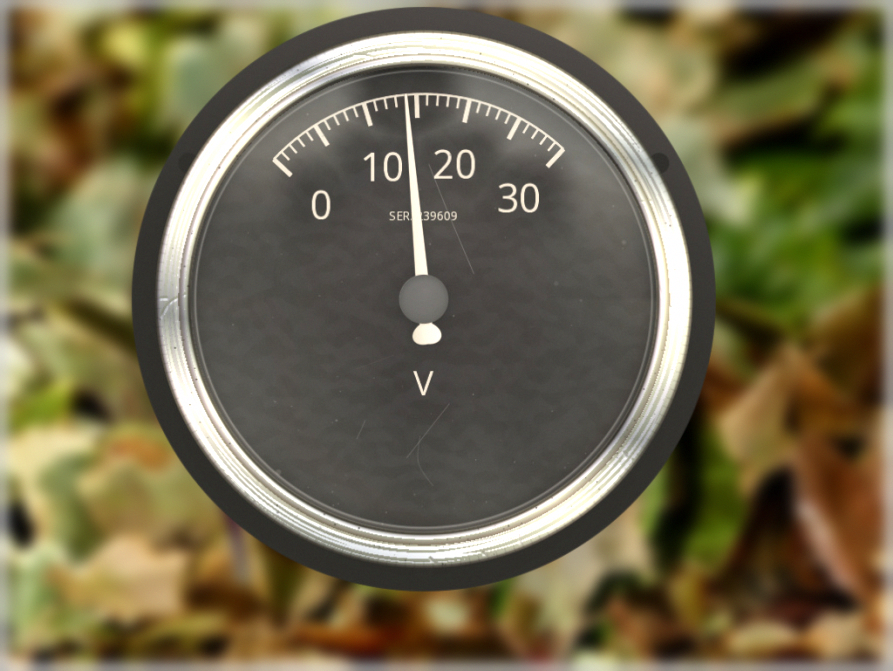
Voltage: 14 V
